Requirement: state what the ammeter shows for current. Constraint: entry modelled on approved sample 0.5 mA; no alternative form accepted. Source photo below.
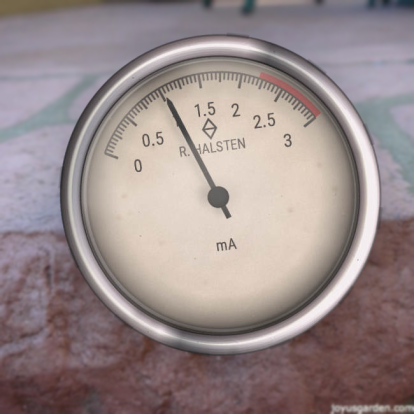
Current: 1.05 mA
